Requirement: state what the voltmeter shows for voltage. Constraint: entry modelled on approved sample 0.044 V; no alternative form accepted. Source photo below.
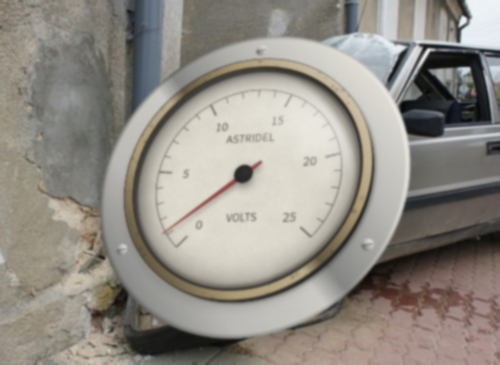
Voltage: 1 V
